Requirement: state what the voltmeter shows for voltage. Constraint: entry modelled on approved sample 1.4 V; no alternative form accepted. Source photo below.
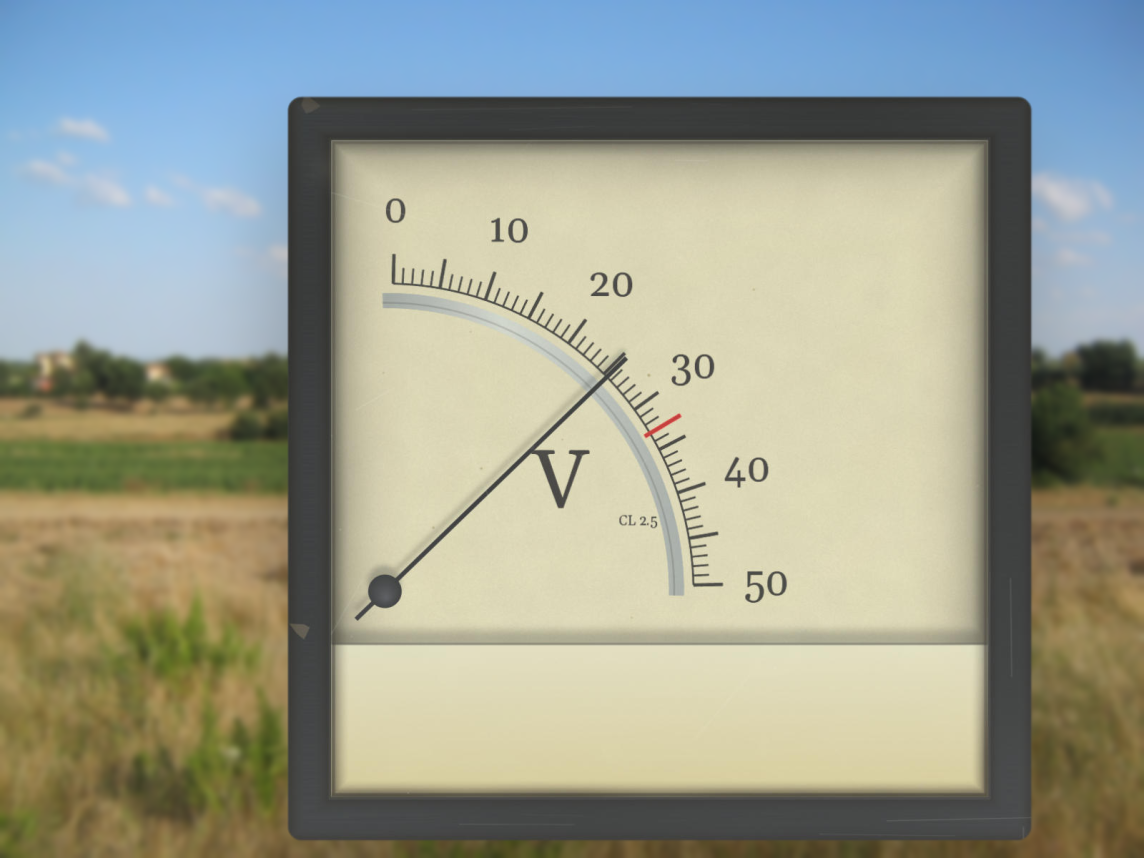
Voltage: 25.5 V
